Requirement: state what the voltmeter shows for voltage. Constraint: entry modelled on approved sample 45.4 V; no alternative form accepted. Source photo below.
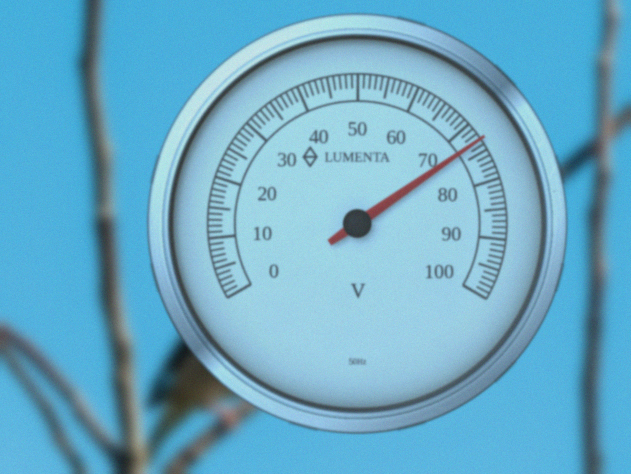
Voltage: 73 V
